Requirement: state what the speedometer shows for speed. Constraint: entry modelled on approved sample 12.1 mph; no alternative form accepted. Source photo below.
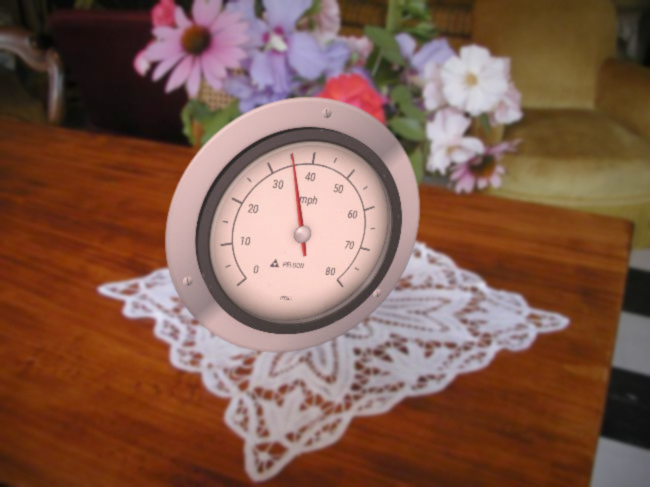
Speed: 35 mph
